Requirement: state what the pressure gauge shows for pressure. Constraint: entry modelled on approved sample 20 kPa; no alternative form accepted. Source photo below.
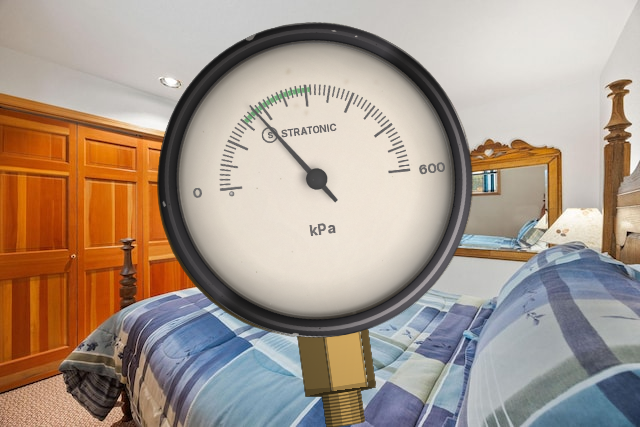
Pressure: 180 kPa
